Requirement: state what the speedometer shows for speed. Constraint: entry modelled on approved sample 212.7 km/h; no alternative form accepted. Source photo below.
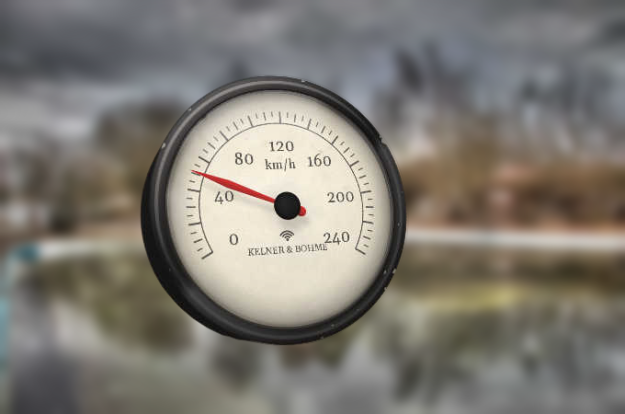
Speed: 50 km/h
